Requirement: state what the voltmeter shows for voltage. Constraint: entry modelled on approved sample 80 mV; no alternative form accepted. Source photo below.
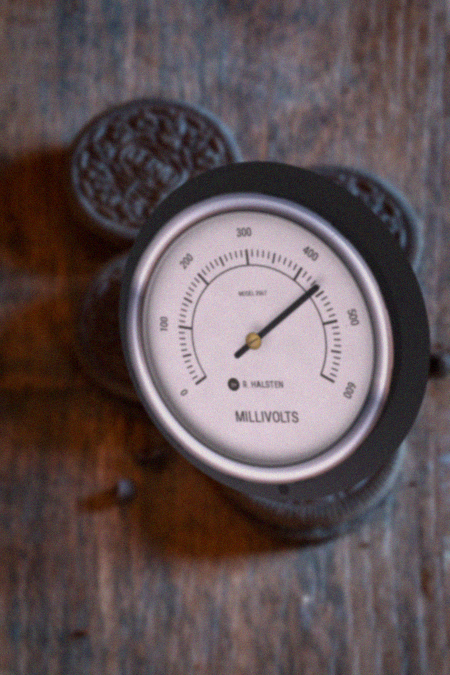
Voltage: 440 mV
